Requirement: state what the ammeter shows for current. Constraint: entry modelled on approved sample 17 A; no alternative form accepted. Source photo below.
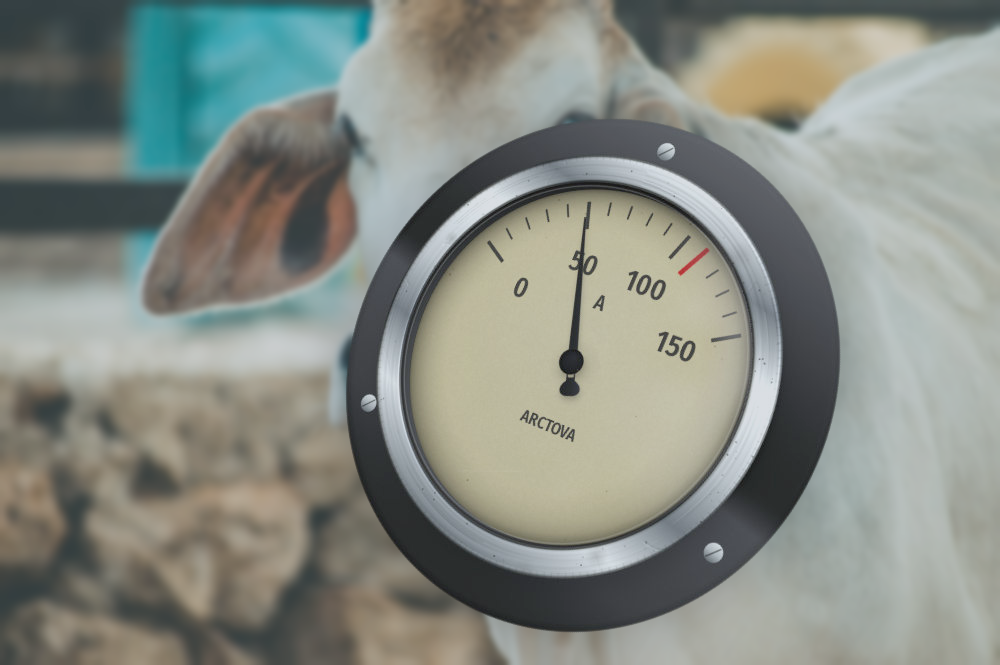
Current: 50 A
